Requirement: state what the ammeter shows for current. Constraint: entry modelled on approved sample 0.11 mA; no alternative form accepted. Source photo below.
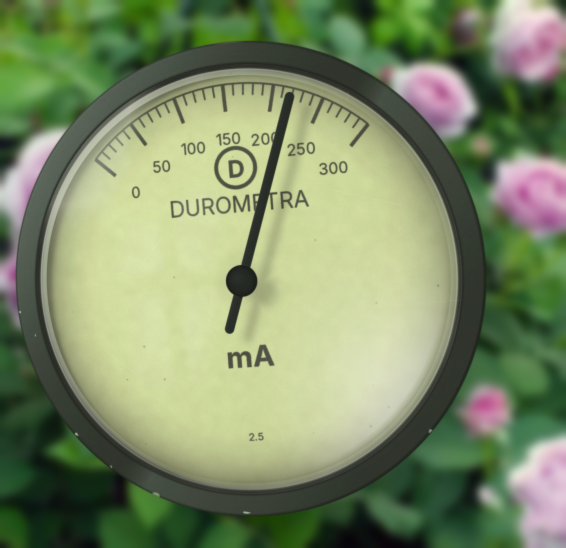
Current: 220 mA
